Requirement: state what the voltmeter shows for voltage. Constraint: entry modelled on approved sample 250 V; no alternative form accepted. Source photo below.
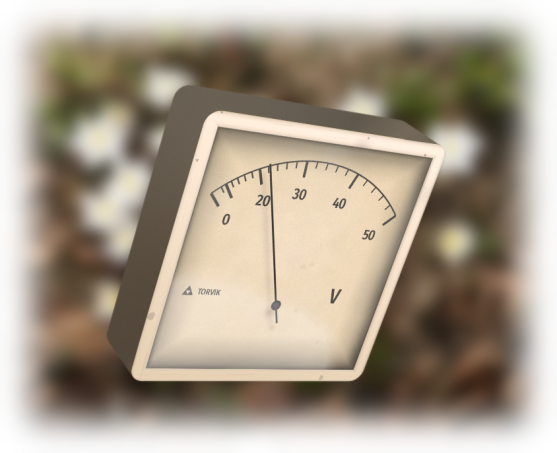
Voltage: 22 V
